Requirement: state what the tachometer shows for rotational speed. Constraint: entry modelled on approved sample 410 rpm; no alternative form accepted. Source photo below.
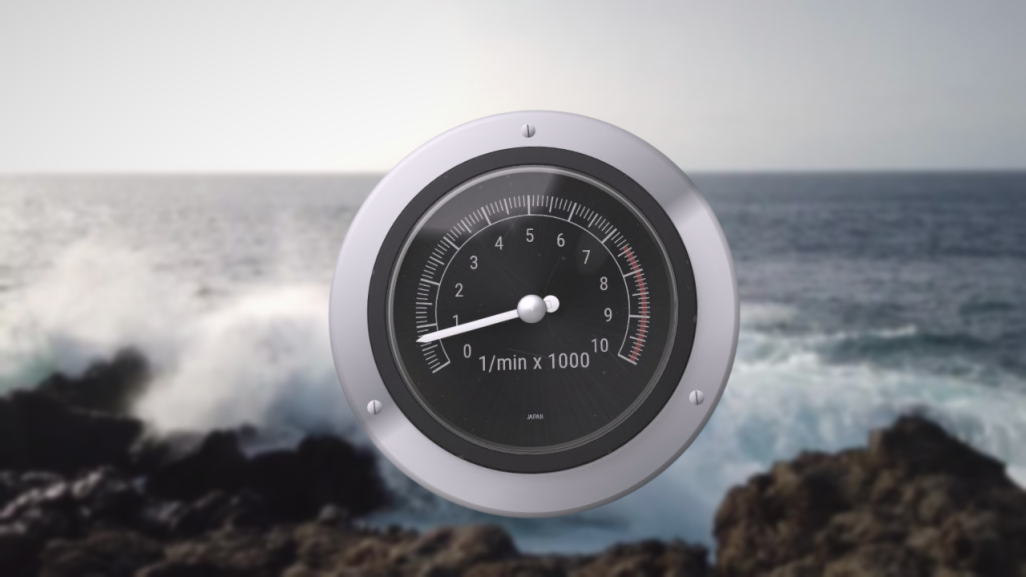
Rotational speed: 700 rpm
